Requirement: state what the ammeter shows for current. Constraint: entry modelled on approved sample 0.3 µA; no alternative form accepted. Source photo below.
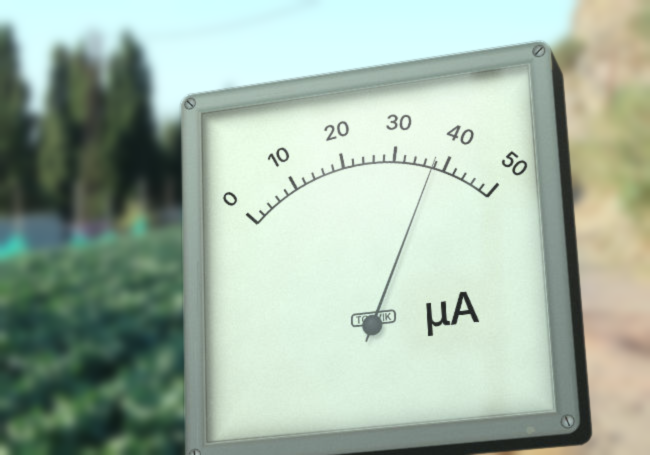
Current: 38 µA
